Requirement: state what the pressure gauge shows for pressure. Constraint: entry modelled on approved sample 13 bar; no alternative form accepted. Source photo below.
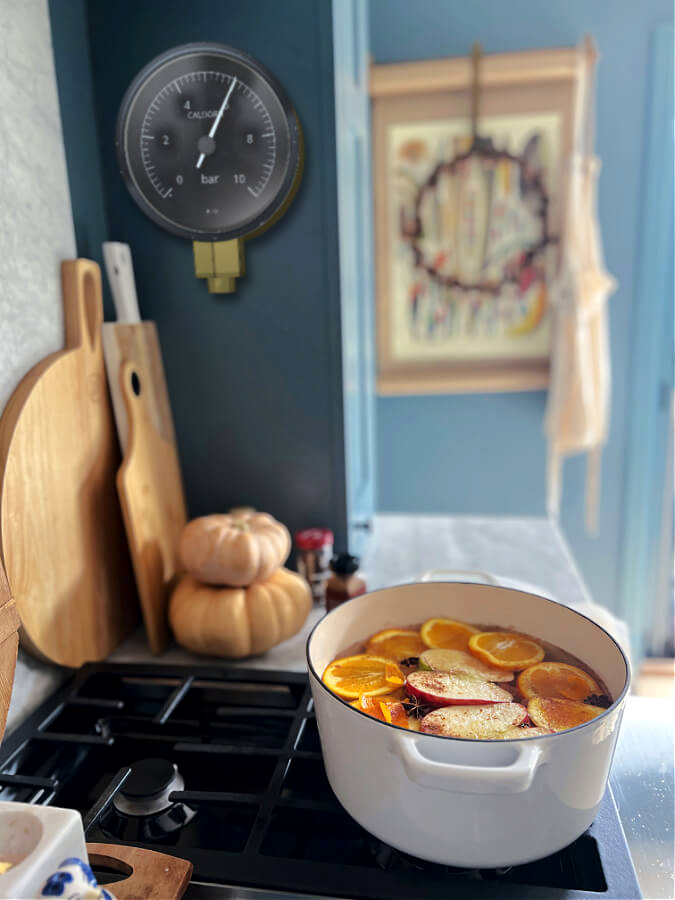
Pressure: 6 bar
